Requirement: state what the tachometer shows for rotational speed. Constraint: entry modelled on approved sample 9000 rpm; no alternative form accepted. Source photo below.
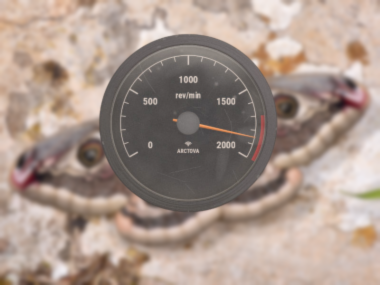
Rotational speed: 1850 rpm
